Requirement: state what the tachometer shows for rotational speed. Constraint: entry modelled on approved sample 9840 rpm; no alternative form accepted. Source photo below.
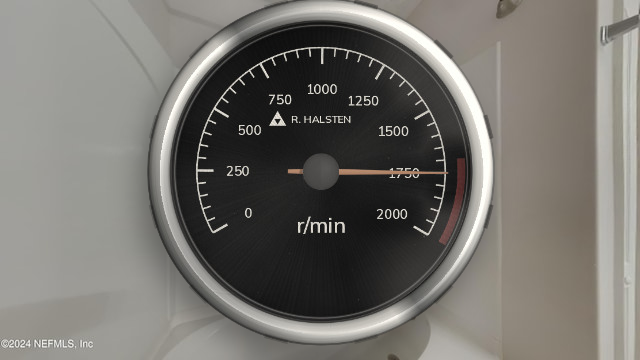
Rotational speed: 1750 rpm
